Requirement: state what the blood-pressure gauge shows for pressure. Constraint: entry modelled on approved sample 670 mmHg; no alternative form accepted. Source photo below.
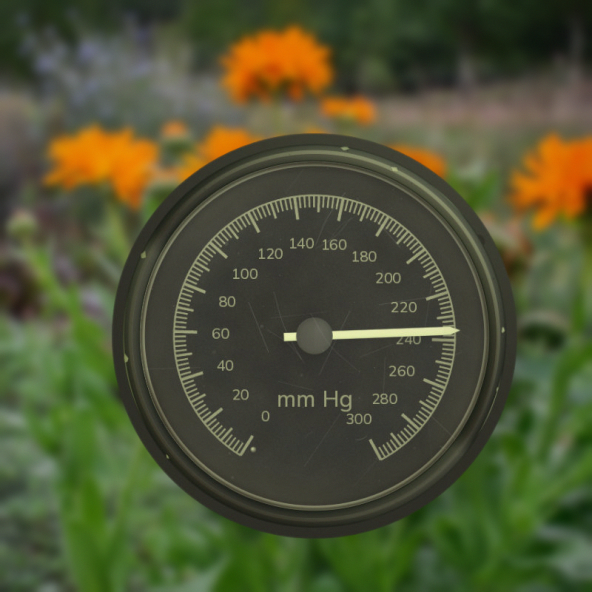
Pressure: 236 mmHg
